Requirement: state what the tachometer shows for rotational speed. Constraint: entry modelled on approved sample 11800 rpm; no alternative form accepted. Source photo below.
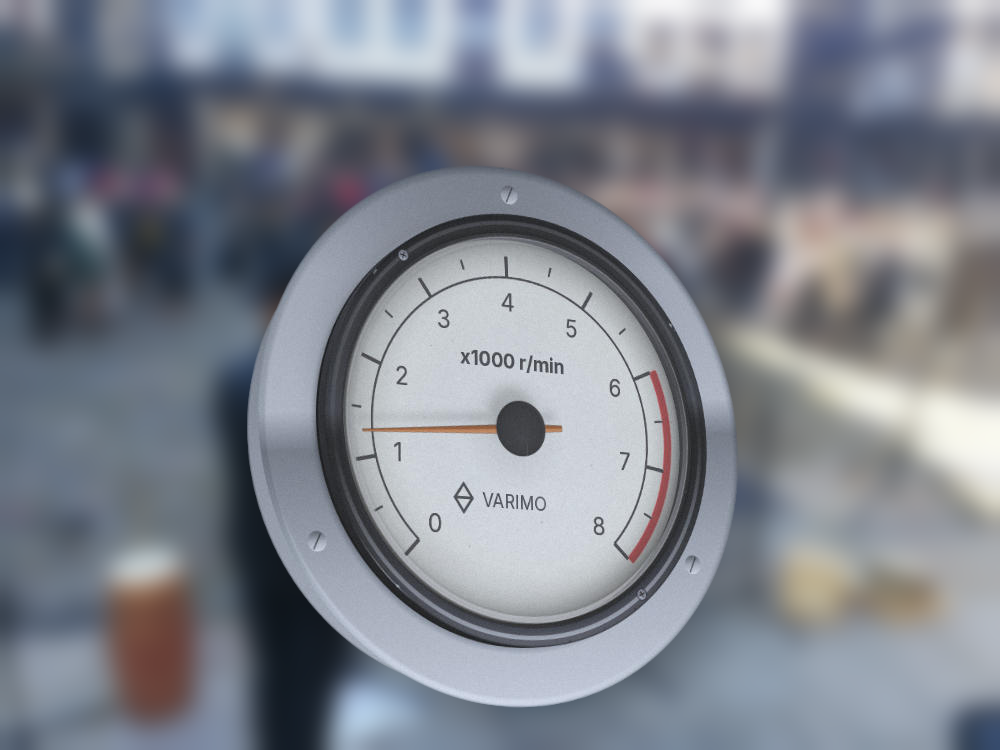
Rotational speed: 1250 rpm
